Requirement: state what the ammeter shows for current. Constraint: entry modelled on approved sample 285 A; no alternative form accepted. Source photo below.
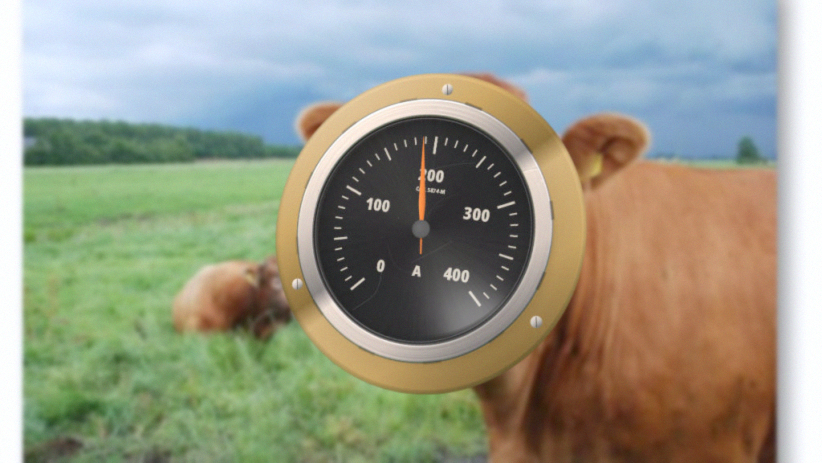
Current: 190 A
